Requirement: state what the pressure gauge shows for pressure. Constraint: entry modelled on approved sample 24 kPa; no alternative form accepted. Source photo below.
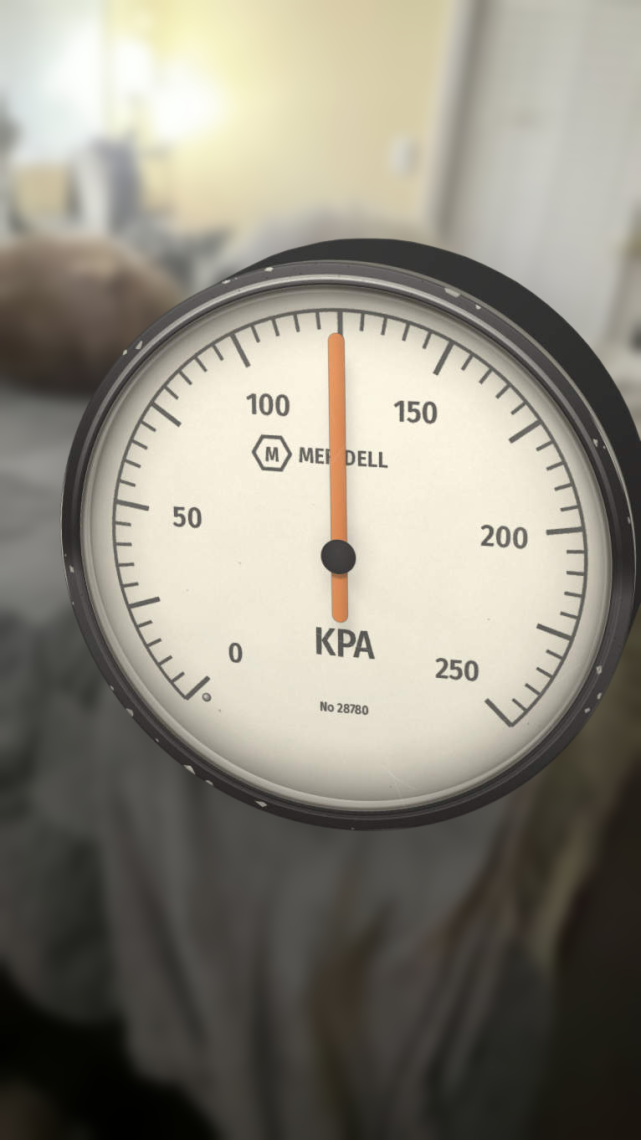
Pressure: 125 kPa
